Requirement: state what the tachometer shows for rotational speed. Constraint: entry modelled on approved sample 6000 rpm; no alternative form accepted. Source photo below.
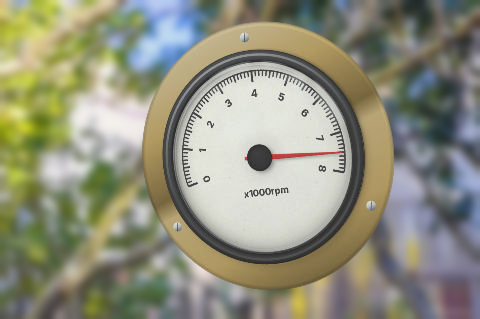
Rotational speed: 7500 rpm
